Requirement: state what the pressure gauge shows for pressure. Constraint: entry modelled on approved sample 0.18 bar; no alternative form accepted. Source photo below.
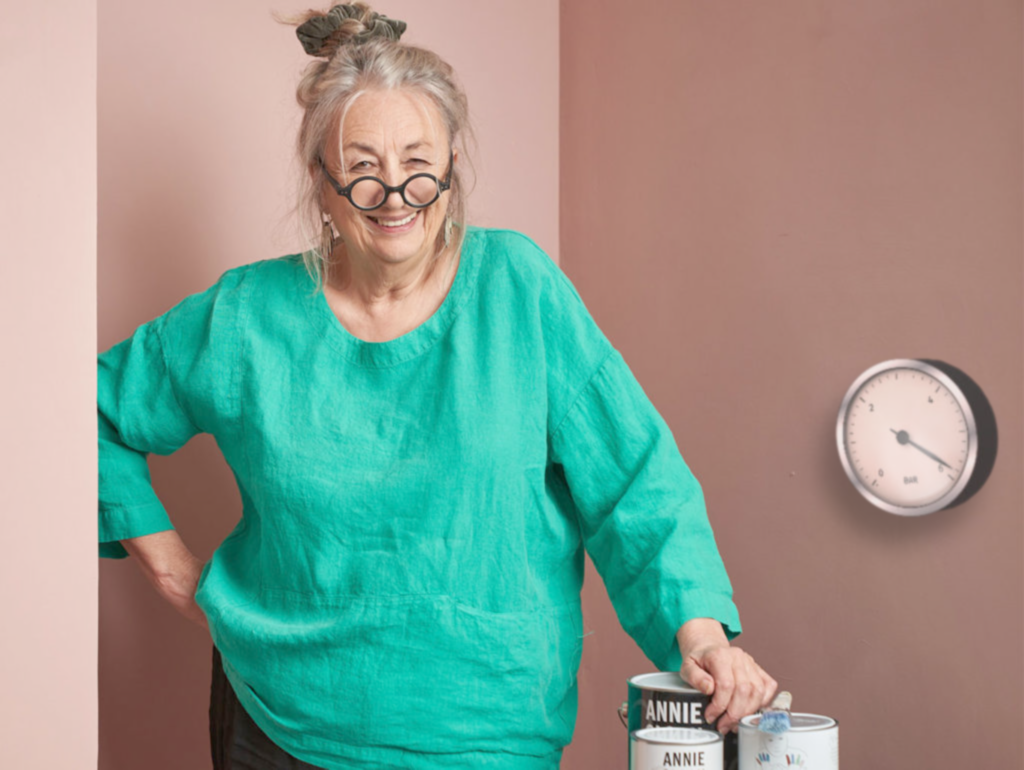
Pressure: 5.8 bar
